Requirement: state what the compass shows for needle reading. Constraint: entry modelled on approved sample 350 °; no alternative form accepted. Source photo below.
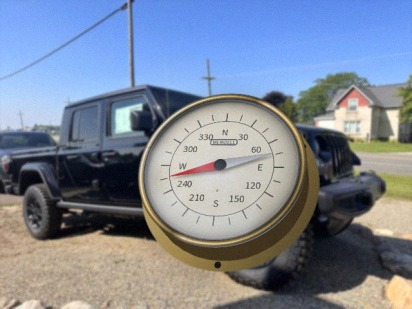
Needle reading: 255 °
